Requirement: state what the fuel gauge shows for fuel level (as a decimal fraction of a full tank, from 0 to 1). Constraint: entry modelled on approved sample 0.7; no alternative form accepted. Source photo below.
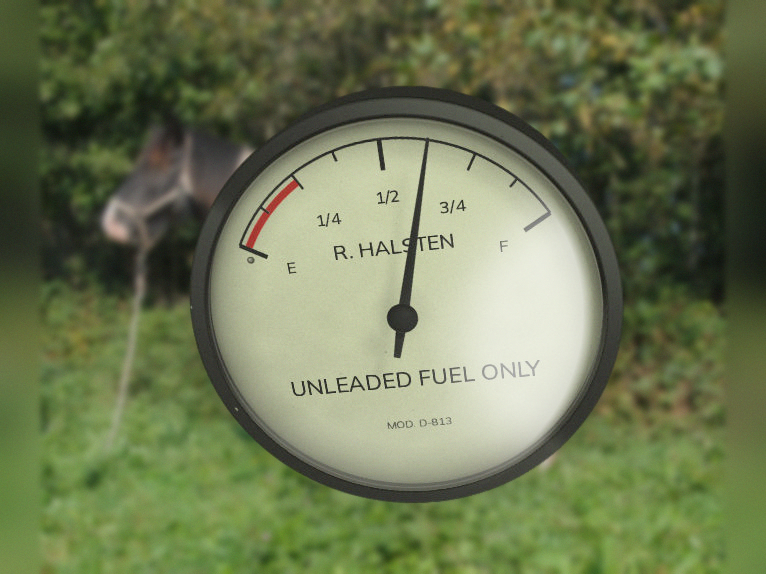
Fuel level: 0.625
